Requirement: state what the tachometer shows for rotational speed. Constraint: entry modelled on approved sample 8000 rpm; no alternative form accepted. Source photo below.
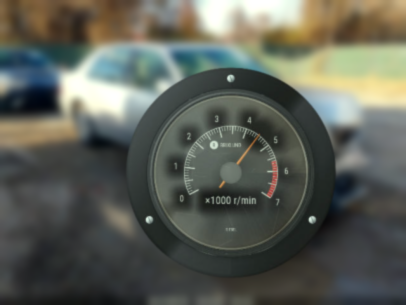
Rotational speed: 4500 rpm
